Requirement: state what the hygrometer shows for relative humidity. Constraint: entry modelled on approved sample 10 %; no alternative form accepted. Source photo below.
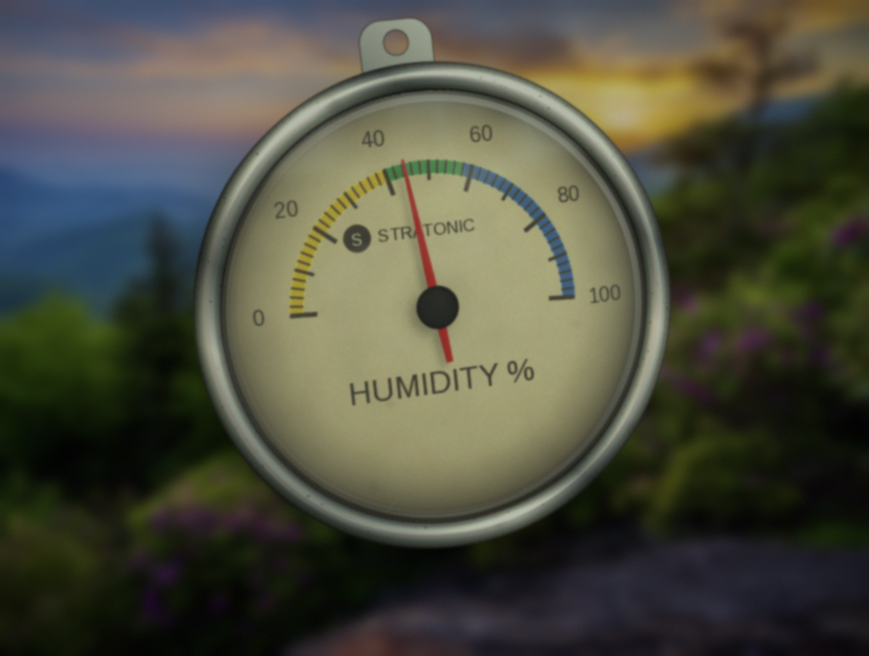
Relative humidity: 44 %
